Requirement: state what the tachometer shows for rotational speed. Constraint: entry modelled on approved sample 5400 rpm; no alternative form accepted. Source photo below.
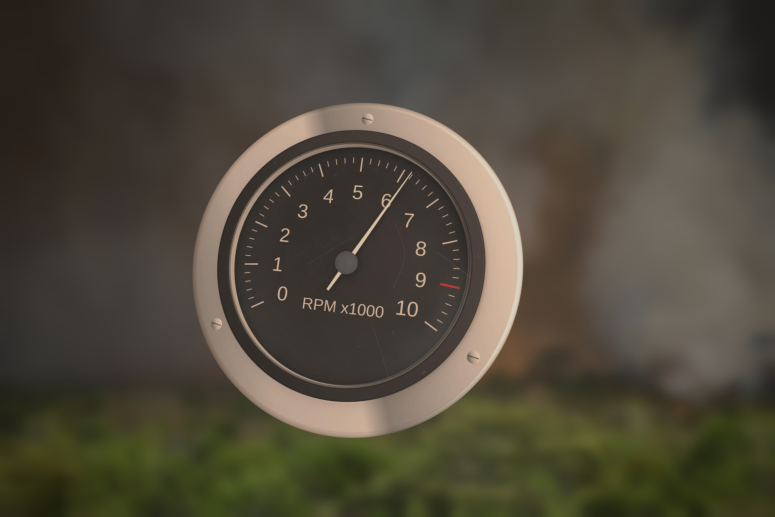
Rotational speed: 6200 rpm
